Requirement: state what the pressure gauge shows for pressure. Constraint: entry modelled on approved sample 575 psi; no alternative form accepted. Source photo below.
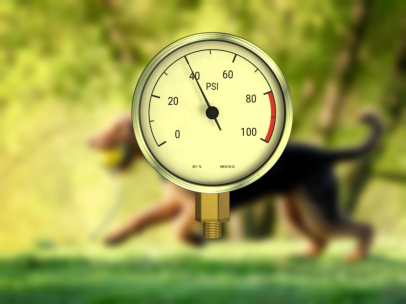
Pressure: 40 psi
